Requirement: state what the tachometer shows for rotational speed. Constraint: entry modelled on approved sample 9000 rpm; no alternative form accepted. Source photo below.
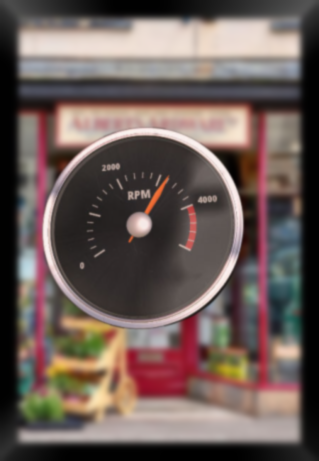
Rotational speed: 3200 rpm
